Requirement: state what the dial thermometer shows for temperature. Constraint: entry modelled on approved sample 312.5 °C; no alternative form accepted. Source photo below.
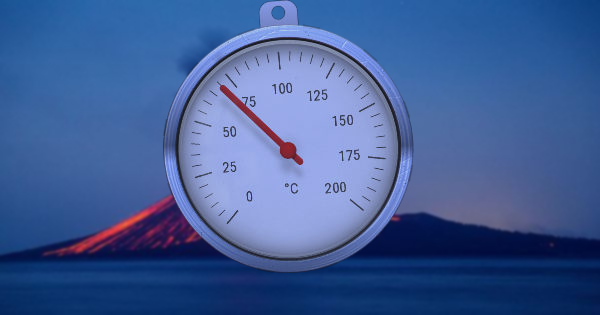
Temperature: 70 °C
